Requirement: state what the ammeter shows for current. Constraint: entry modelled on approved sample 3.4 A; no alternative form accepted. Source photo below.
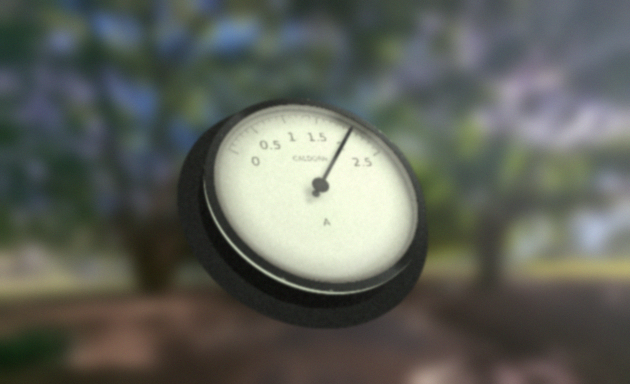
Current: 2 A
